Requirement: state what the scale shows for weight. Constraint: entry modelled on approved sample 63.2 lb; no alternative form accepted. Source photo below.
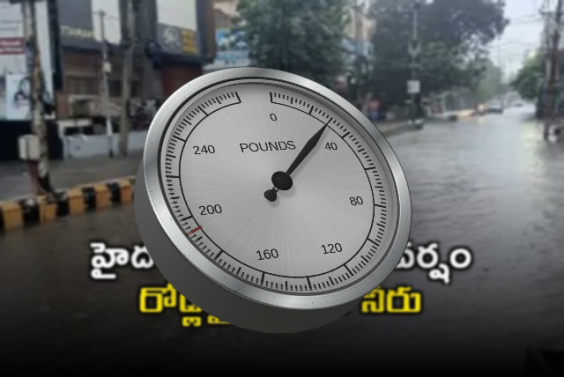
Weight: 30 lb
